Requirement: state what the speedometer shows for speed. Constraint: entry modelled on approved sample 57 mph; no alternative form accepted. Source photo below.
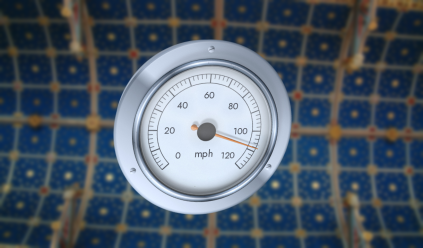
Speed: 108 mph
